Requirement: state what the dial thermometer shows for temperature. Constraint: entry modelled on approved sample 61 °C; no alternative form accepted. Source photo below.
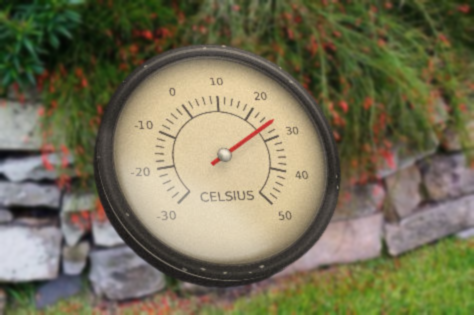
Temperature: 26 °C
